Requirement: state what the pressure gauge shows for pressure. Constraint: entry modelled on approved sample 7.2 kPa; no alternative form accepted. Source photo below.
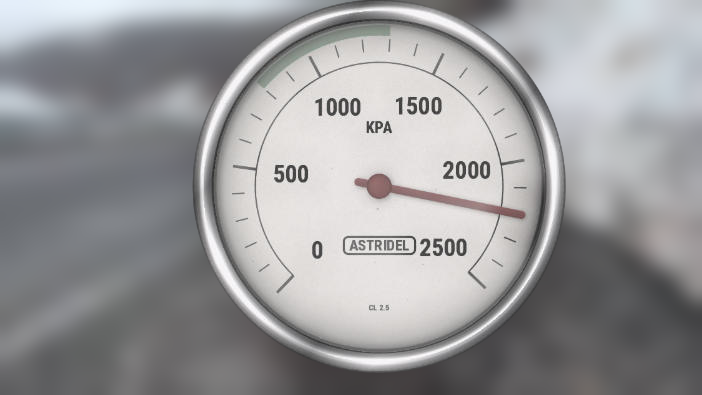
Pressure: 2200 kPa
